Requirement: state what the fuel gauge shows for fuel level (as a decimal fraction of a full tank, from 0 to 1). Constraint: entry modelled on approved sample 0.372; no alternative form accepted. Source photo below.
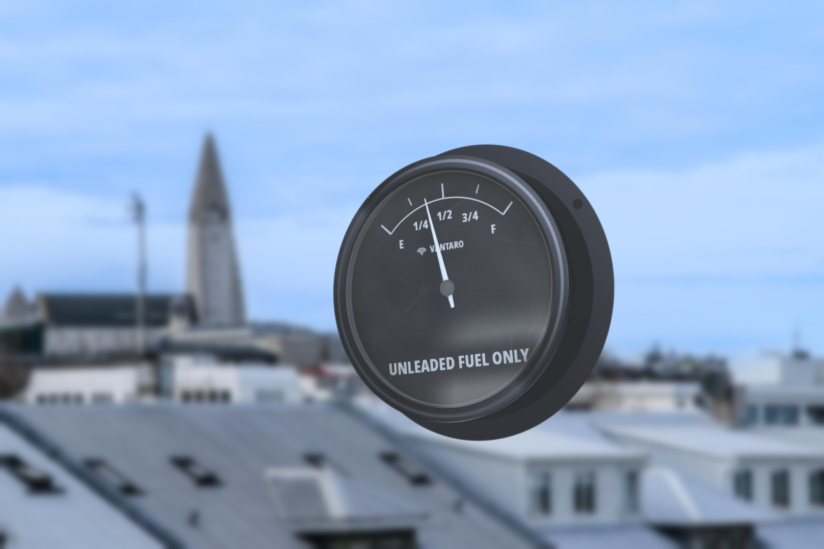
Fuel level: 0.375
